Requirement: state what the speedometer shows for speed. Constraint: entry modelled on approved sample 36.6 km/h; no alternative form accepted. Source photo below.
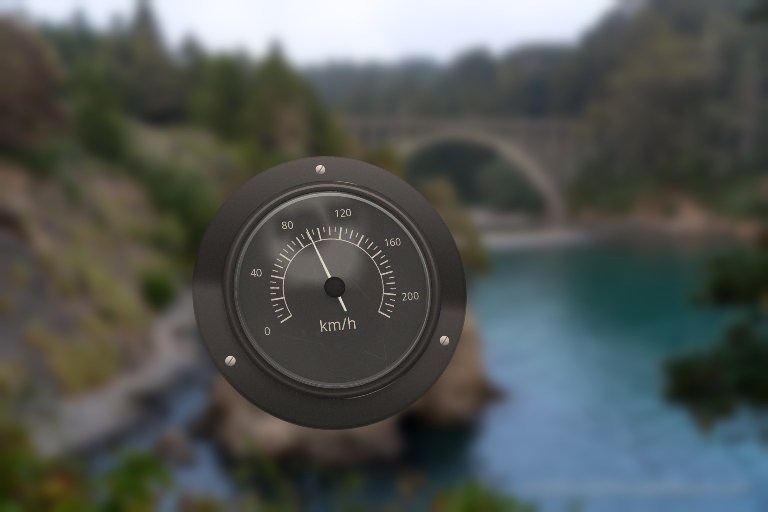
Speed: 90 km/h
